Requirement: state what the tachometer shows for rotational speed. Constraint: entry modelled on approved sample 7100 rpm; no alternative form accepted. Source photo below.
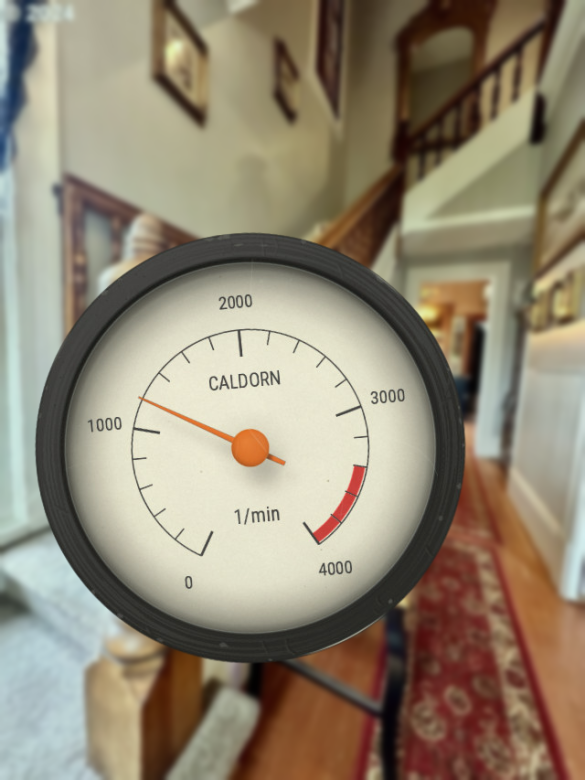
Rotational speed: 1200 rpm
